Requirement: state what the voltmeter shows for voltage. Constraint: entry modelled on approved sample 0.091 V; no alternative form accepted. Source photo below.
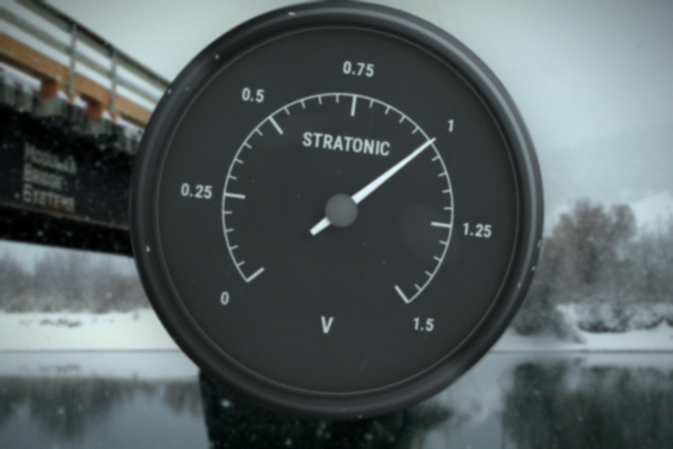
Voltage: 1 V
